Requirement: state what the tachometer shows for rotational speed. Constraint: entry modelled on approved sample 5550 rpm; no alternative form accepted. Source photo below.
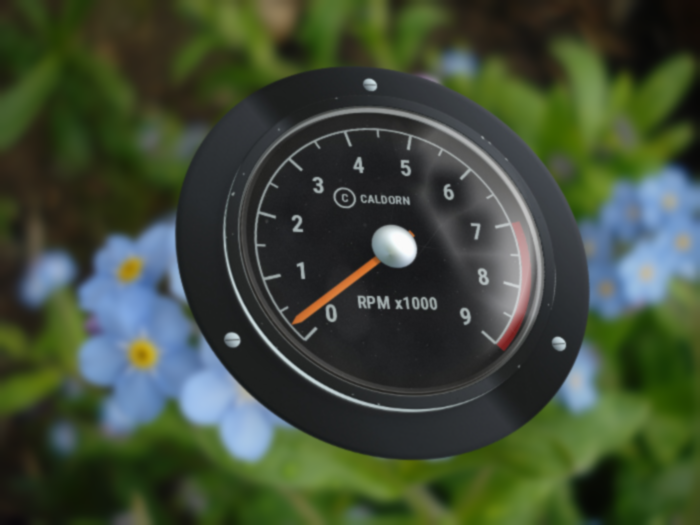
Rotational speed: 250 rpm
